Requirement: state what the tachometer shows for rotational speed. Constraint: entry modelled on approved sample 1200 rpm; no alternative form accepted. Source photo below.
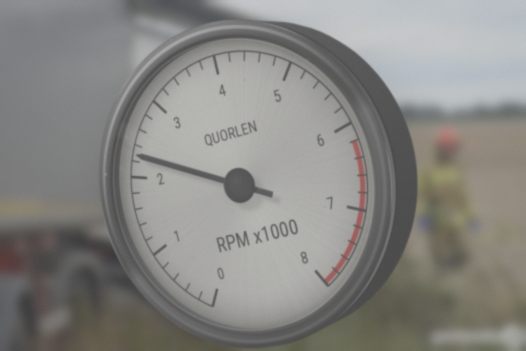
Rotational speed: 2300 rpm
